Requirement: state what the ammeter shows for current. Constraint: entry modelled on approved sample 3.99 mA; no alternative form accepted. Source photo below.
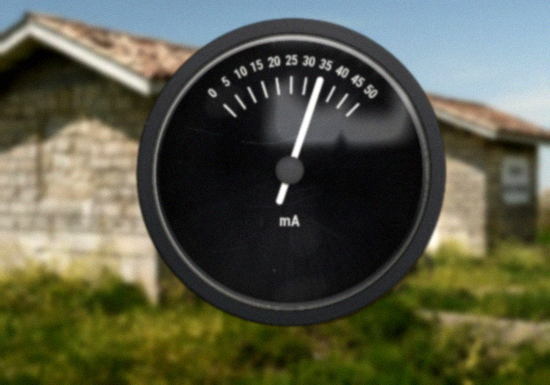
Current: 35 mA
